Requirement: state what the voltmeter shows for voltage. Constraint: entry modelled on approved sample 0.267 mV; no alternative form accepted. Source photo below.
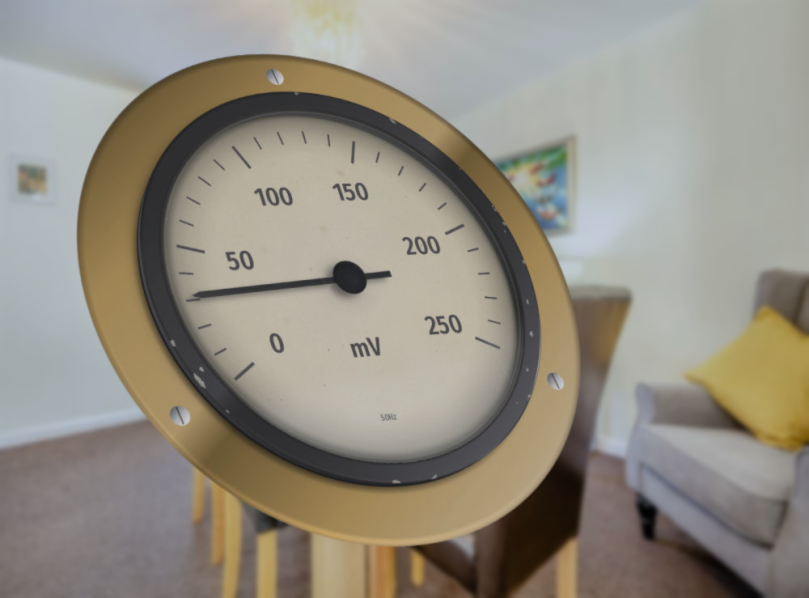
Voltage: 30 mV
